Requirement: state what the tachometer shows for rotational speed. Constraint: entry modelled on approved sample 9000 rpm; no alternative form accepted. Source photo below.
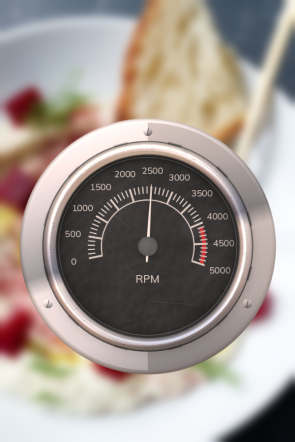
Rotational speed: 2500 rpm
